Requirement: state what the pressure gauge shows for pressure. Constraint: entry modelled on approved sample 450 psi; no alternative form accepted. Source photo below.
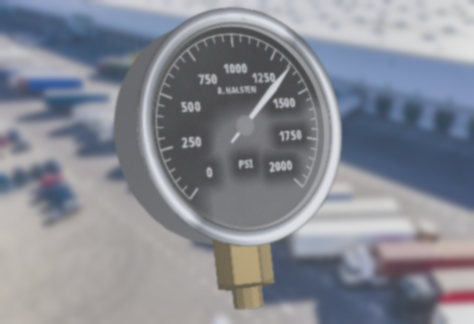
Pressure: 1350 psi
